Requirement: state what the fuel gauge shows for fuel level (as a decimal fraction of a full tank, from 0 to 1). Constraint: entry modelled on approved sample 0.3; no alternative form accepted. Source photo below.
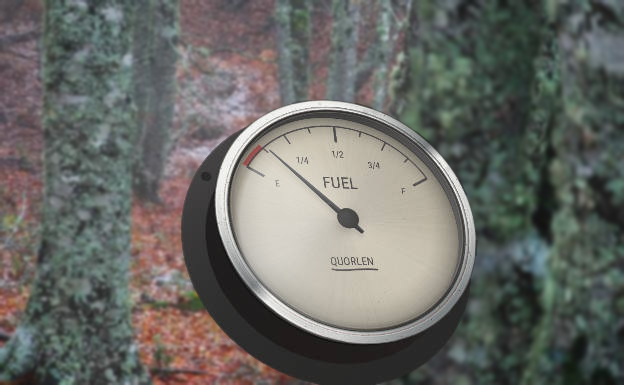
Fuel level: 0.125
